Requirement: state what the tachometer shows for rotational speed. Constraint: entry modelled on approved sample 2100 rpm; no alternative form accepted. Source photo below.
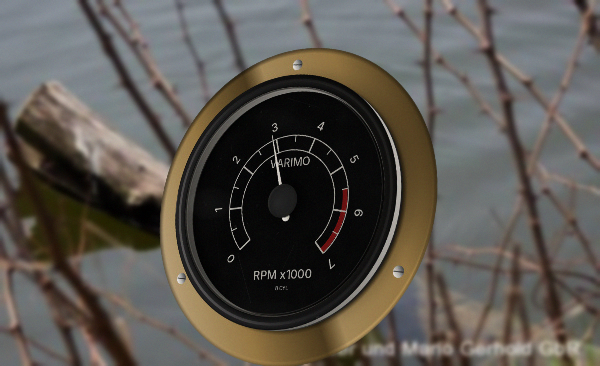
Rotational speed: 3000 rpm
